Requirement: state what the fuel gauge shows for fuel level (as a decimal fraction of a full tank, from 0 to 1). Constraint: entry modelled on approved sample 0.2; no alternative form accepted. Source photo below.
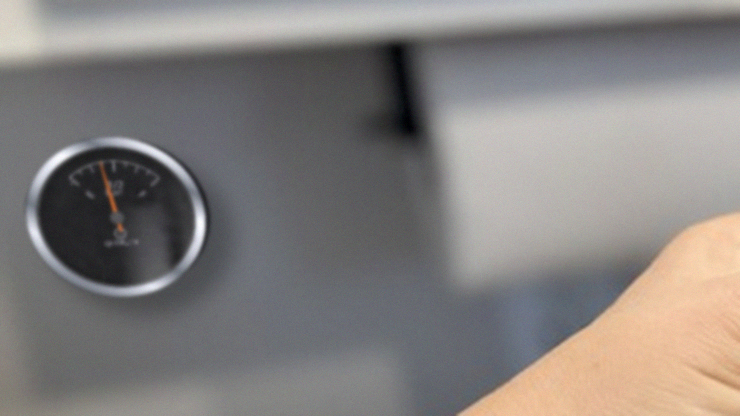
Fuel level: 0.375
